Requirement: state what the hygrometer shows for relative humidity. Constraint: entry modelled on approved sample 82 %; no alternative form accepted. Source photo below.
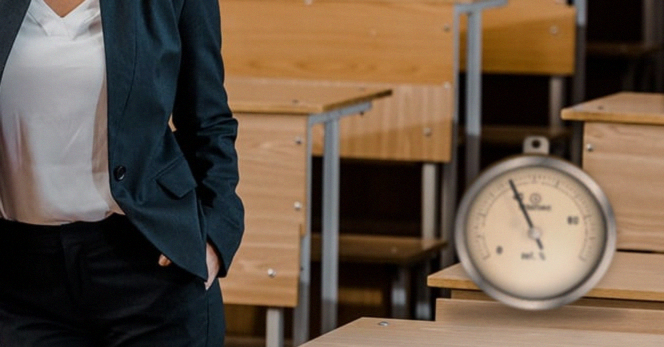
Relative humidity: 40 %
